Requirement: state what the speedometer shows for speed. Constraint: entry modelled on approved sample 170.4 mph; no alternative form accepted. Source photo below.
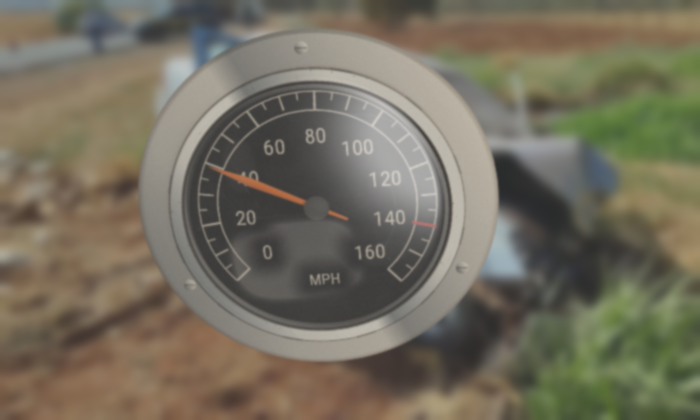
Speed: 40 mph
